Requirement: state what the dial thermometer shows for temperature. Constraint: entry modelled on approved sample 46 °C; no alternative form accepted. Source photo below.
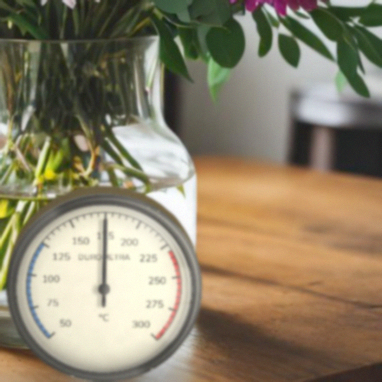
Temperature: 175 °C
